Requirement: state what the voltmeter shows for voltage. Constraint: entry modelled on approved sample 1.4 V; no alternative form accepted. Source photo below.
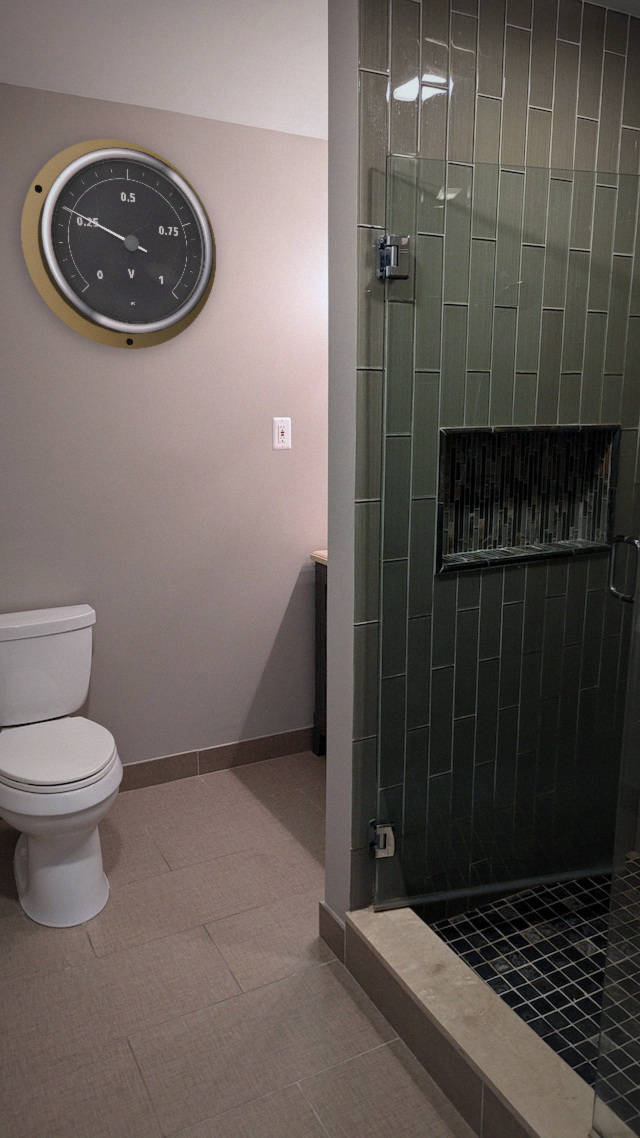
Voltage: 0.25 V
